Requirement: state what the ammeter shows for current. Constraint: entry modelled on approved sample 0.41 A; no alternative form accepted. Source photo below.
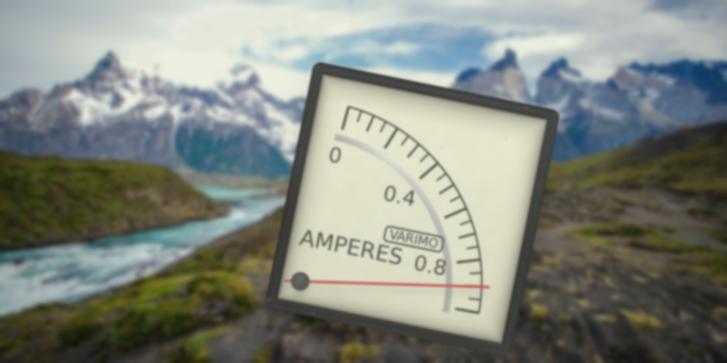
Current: 0.9 A
